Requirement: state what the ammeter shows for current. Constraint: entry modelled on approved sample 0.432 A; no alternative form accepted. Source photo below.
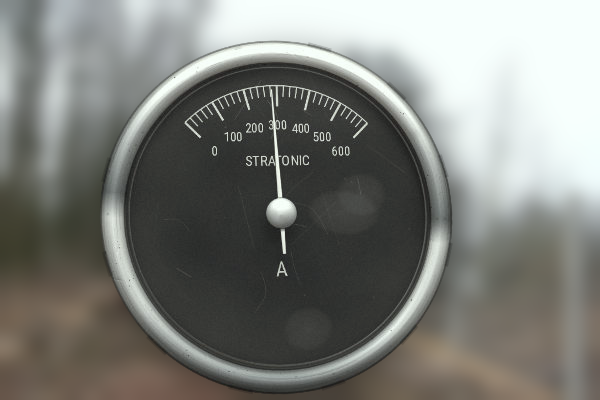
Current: 280 A
